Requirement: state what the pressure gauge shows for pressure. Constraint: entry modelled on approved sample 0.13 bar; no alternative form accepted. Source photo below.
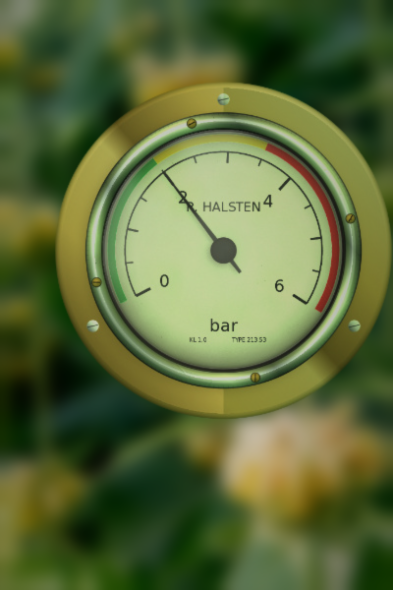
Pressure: 2 bar
